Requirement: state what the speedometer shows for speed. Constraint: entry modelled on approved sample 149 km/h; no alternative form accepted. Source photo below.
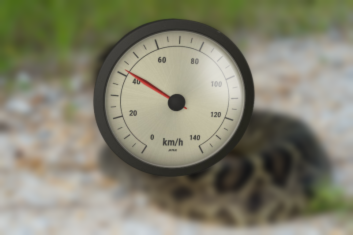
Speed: 42.5 km/h
